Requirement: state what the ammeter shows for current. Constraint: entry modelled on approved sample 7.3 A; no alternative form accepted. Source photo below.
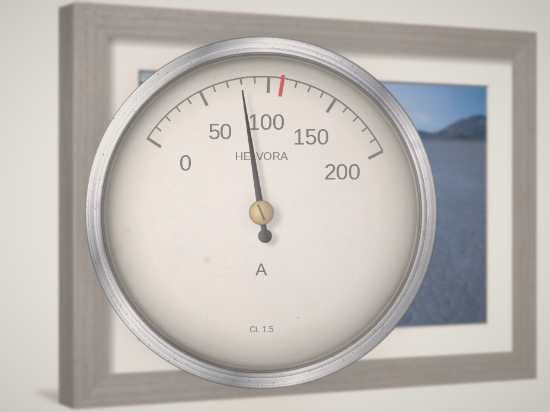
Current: 80 A
